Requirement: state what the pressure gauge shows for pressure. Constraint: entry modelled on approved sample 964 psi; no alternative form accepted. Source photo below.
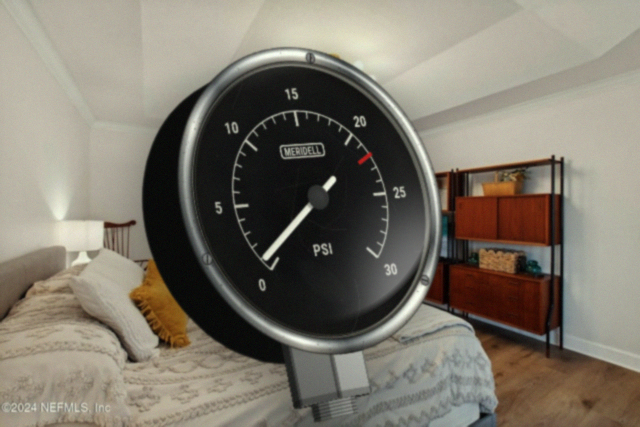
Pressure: 1 psi
